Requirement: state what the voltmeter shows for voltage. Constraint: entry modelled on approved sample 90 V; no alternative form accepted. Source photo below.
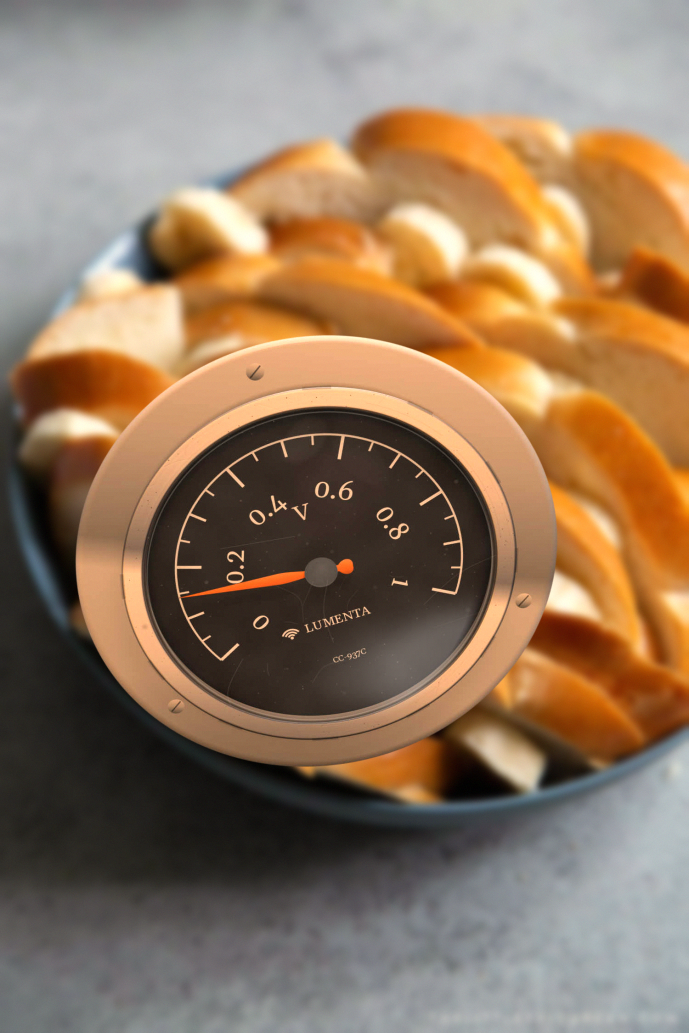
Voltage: 0.15 V
